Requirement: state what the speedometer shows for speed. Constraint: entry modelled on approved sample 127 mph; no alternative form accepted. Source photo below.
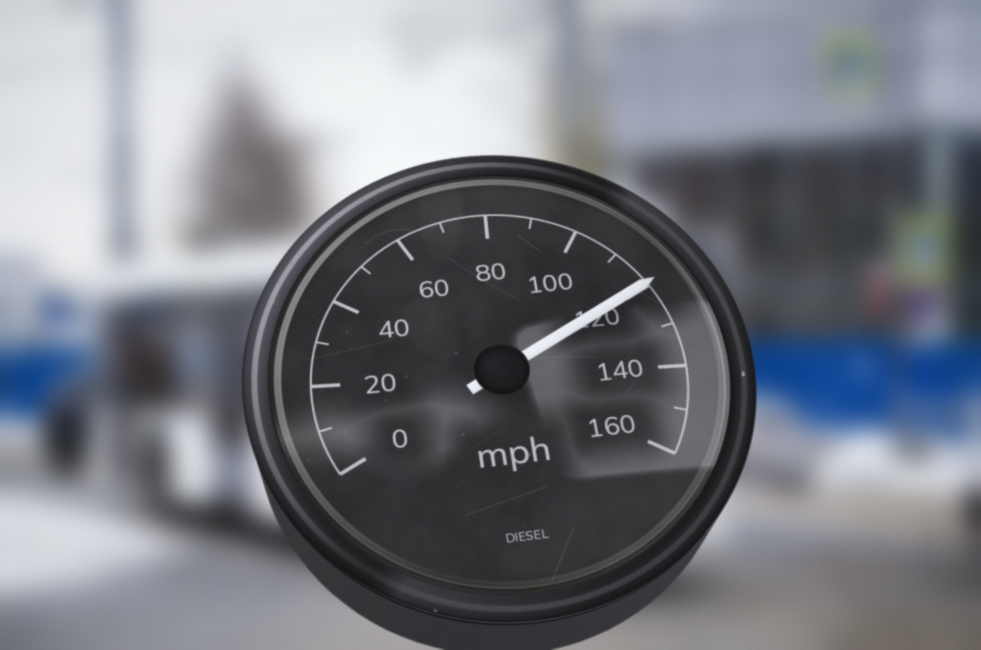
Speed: 120 mph
